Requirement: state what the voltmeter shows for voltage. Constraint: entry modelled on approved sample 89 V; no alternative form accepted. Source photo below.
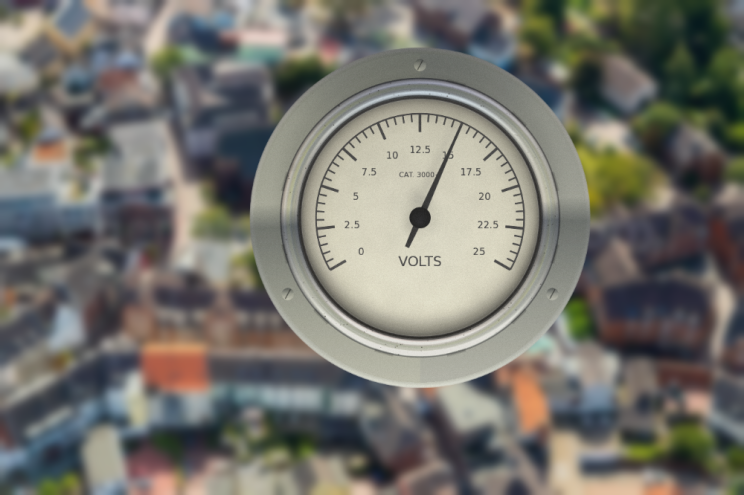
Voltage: 15 V
